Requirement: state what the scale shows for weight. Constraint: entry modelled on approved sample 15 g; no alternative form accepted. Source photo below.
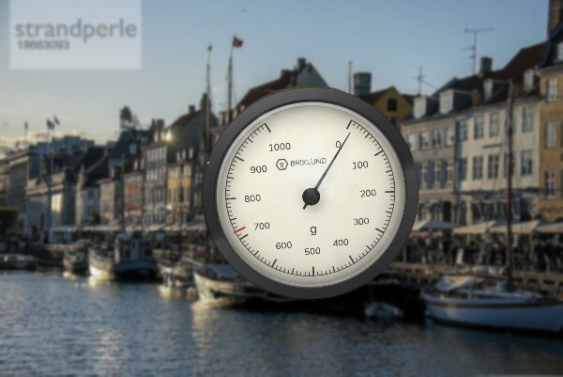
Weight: 10 g
